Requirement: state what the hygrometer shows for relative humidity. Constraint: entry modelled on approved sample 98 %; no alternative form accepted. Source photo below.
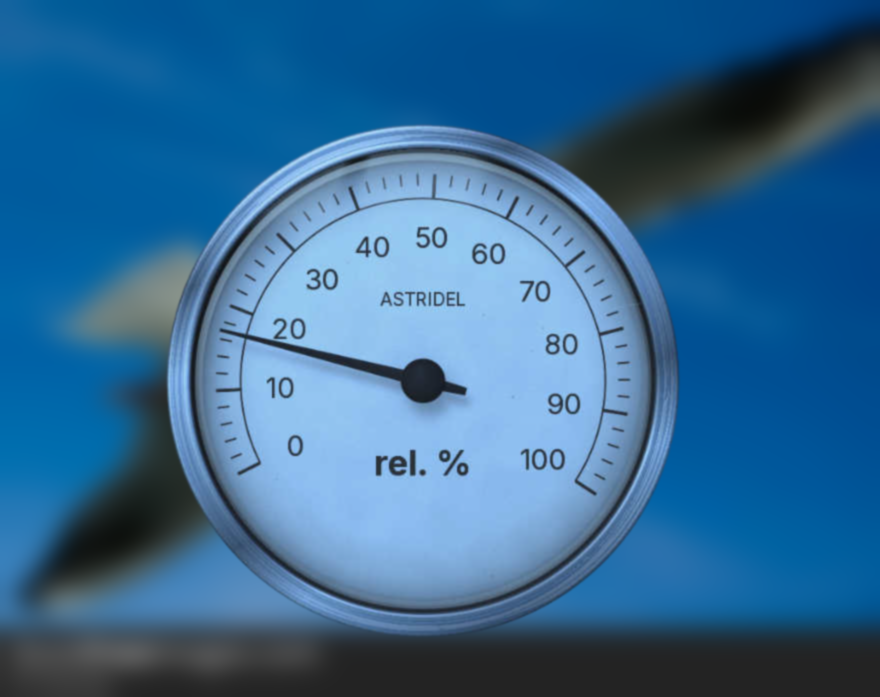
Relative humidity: 17 %
